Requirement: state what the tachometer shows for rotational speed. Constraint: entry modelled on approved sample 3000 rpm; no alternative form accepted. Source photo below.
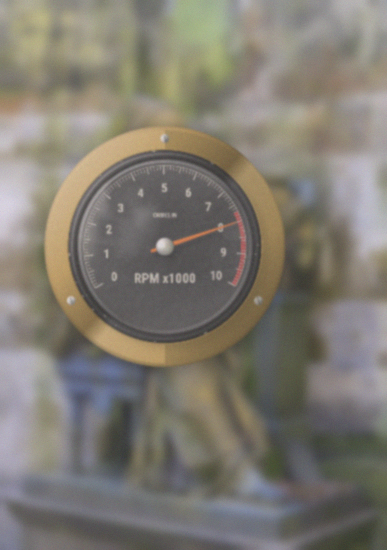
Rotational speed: 8000 rpm
